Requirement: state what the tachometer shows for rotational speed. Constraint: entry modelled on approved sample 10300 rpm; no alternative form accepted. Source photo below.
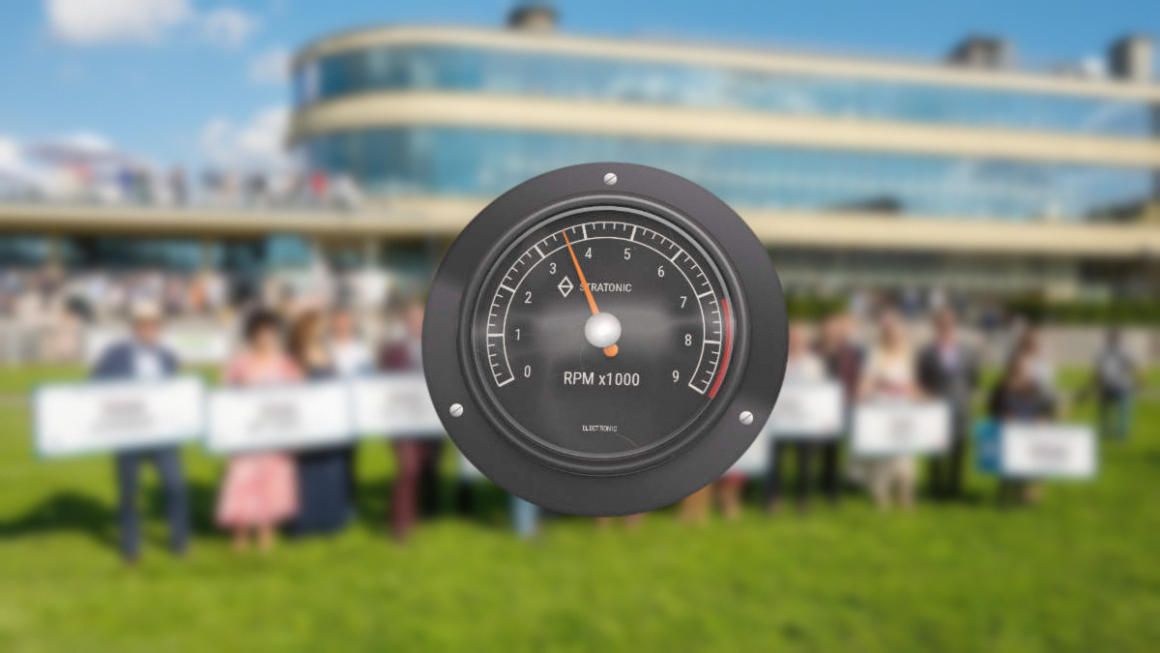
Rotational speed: 3600 rpm
